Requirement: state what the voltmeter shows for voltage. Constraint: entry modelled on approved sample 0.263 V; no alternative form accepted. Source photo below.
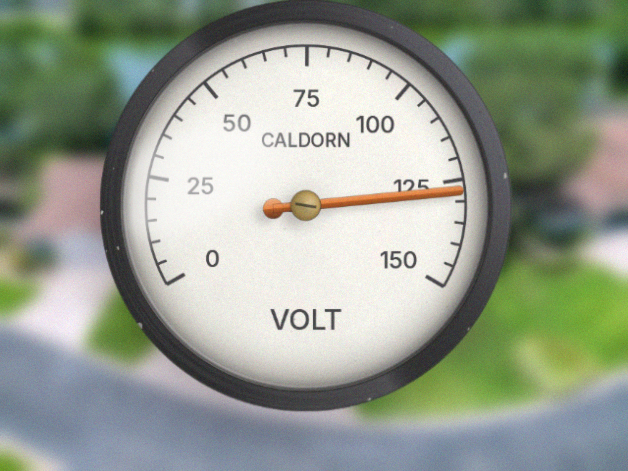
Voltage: 127.5 V
